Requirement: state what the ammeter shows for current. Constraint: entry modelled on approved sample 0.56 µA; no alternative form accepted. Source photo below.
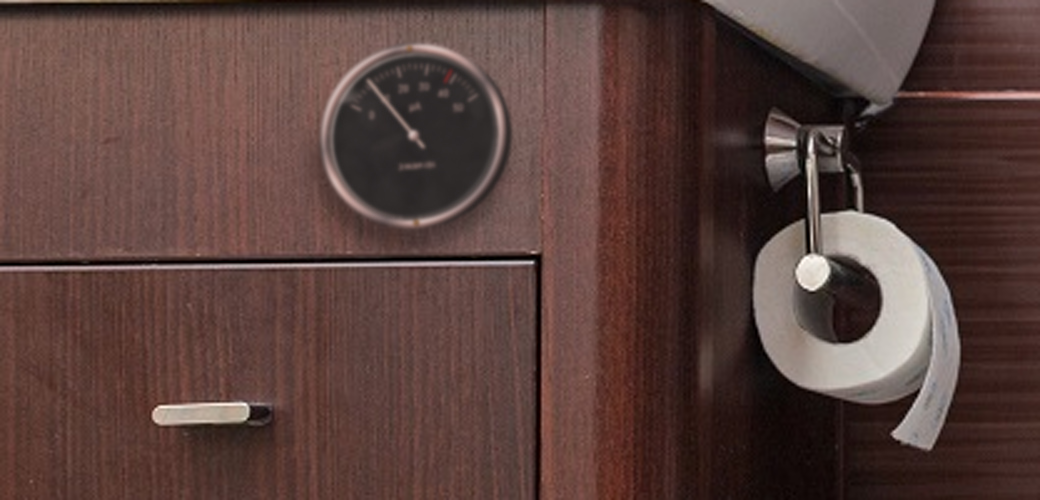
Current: 10 µA
